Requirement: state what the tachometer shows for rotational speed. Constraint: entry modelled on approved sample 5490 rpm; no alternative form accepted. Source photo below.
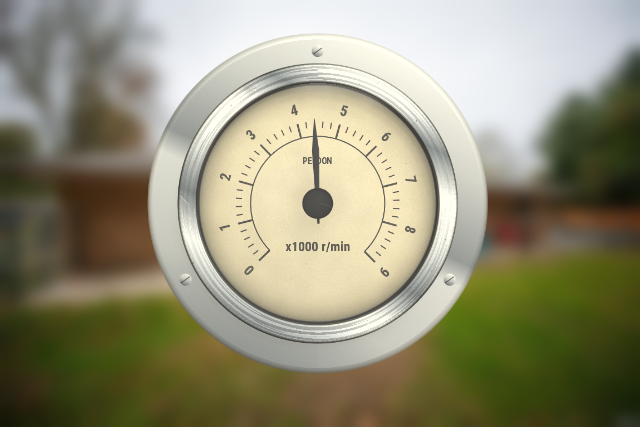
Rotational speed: 4400 rpm
